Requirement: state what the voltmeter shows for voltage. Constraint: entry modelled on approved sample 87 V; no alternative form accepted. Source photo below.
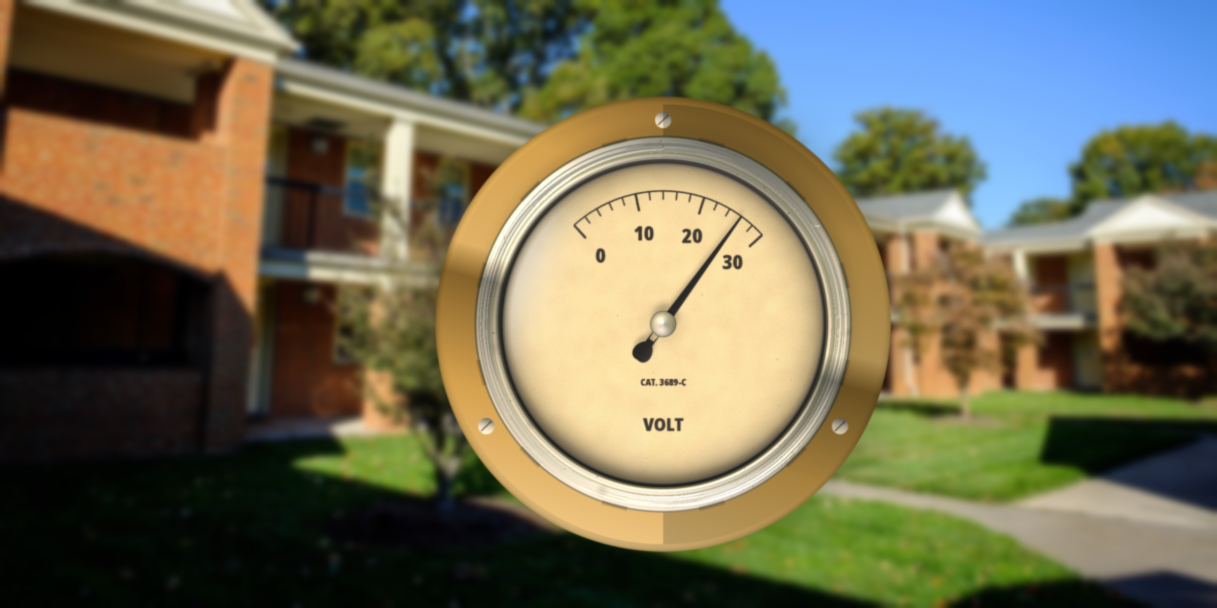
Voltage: 26 V
